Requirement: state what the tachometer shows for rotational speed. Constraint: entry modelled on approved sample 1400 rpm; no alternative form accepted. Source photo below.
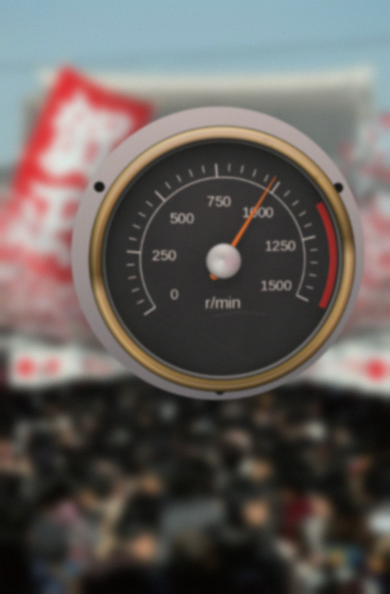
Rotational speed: 975 rpm
